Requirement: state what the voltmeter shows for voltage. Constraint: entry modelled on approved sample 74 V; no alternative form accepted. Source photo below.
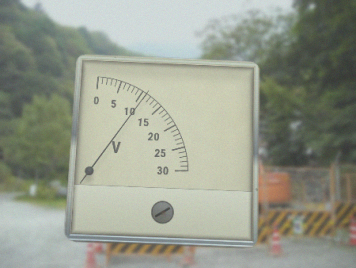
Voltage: 11 V
